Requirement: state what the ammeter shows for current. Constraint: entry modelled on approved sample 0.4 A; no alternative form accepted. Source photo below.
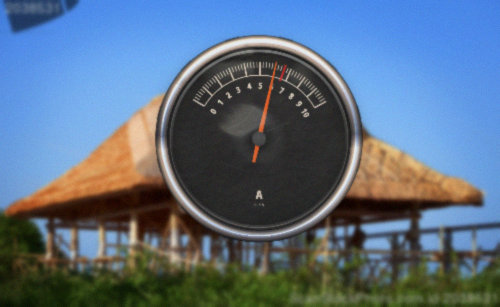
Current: 6 A
